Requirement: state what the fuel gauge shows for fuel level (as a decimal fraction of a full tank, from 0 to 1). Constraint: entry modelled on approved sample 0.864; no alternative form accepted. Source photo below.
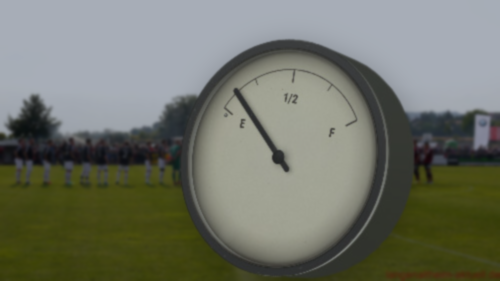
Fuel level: 0.125
